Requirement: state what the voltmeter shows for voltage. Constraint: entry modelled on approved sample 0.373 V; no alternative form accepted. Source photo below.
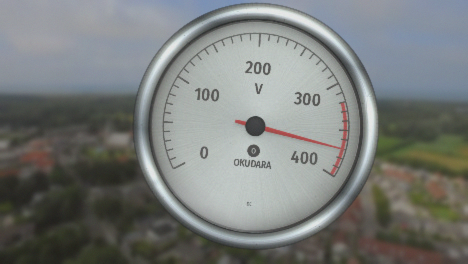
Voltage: 370 V
